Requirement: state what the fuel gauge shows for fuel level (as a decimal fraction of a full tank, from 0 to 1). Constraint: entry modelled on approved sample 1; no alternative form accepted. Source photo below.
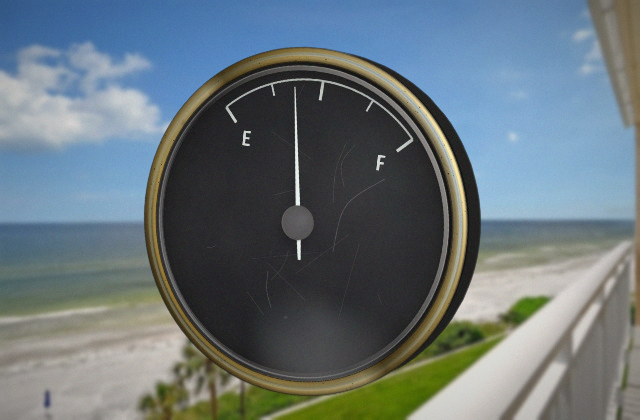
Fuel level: 0.375
